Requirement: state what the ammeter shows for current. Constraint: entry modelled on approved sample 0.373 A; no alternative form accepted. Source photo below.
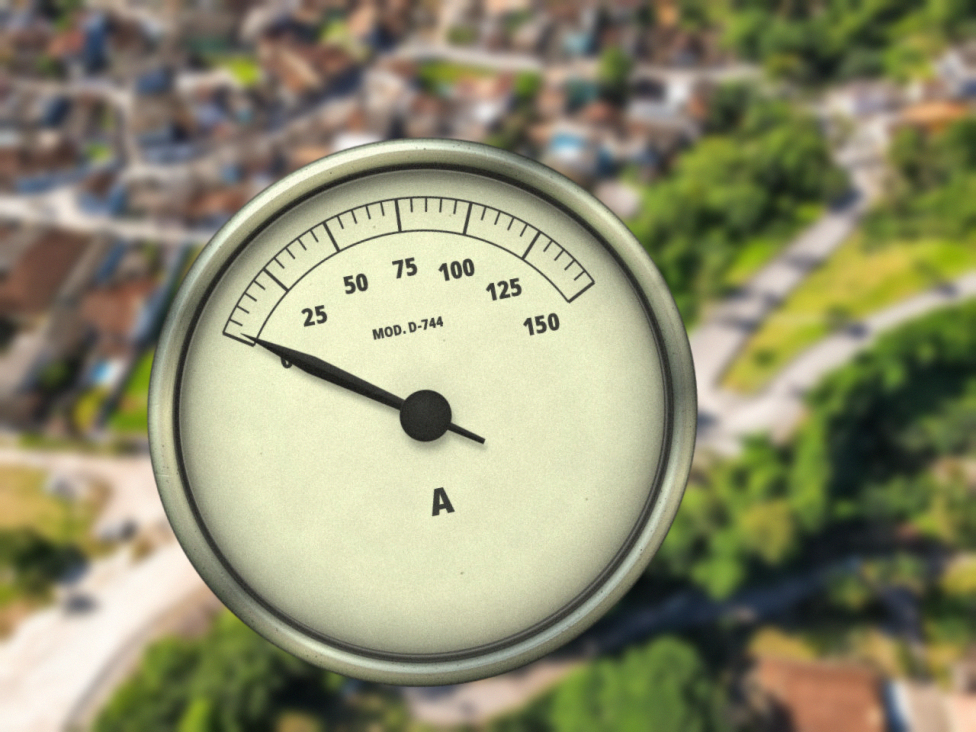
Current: 2.5 A
